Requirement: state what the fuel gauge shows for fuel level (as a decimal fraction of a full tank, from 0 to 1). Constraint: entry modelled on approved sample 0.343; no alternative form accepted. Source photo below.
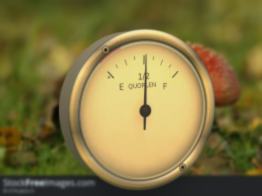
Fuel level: 0.5
